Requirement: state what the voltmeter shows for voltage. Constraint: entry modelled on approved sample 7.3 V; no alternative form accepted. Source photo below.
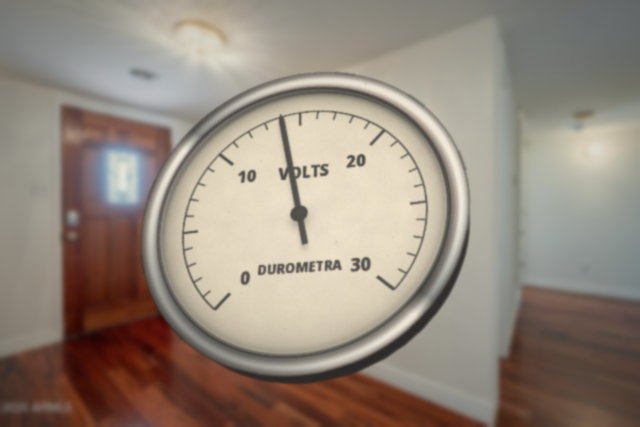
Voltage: 14 V
